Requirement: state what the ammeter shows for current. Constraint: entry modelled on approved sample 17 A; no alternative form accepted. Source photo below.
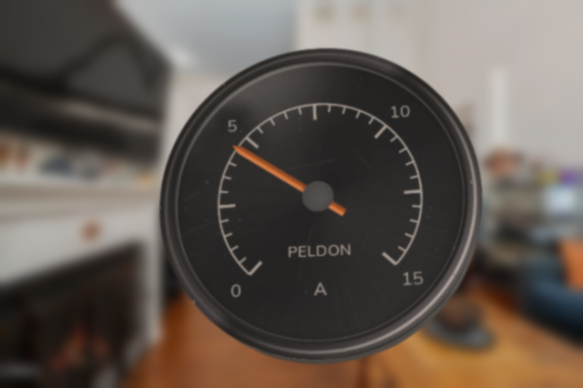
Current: 4.5 A
